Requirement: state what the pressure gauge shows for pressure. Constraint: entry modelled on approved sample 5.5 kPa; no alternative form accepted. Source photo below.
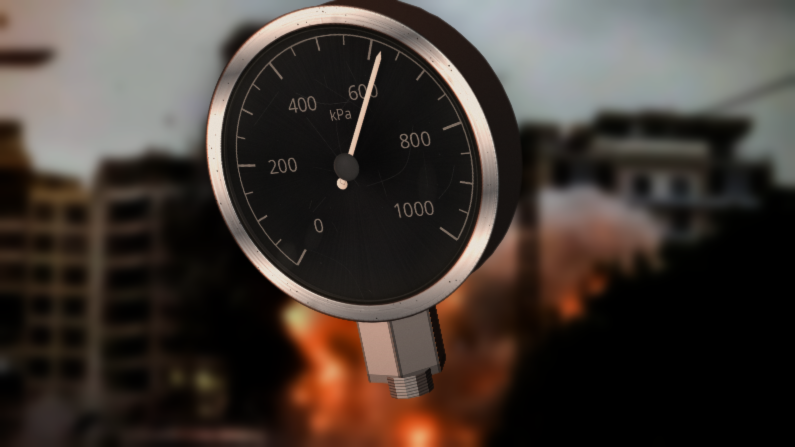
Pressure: 625 kPa
